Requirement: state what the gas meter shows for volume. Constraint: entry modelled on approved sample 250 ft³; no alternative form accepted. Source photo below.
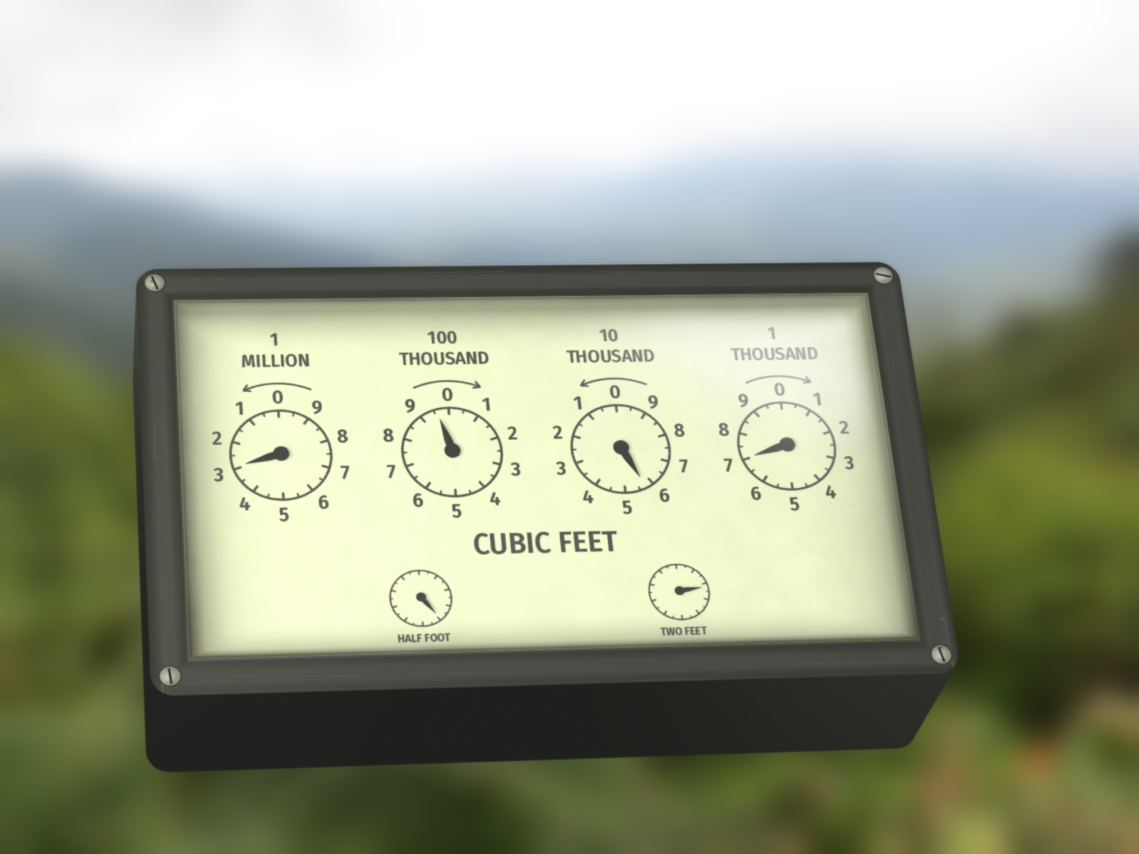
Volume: 295700 ft³
